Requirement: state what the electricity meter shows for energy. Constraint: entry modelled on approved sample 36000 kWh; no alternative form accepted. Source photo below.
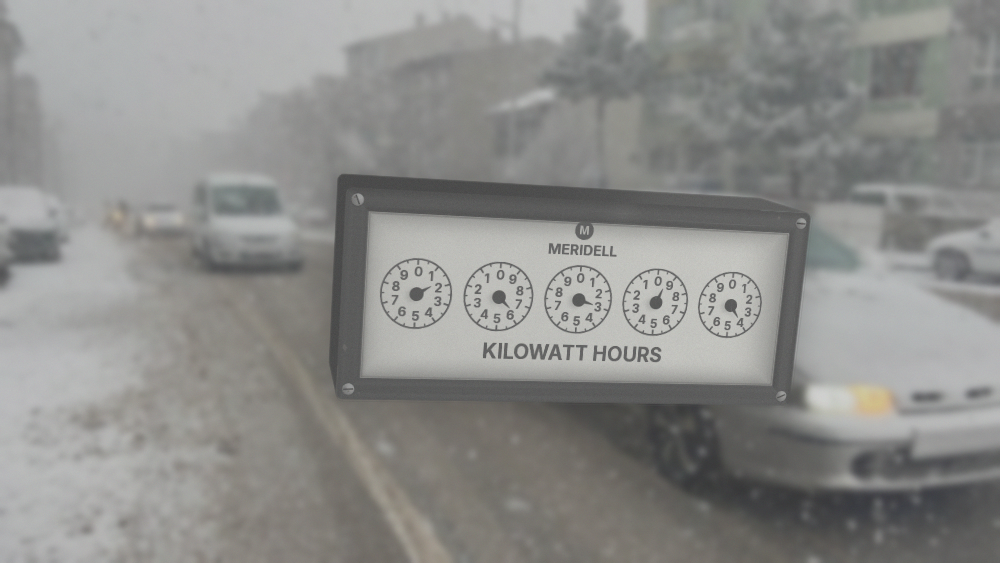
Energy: 16294 kWh
